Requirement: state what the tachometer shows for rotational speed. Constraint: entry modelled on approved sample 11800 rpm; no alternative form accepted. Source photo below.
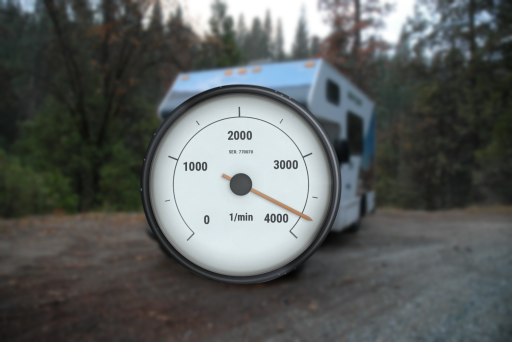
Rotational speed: 3750 rpm
